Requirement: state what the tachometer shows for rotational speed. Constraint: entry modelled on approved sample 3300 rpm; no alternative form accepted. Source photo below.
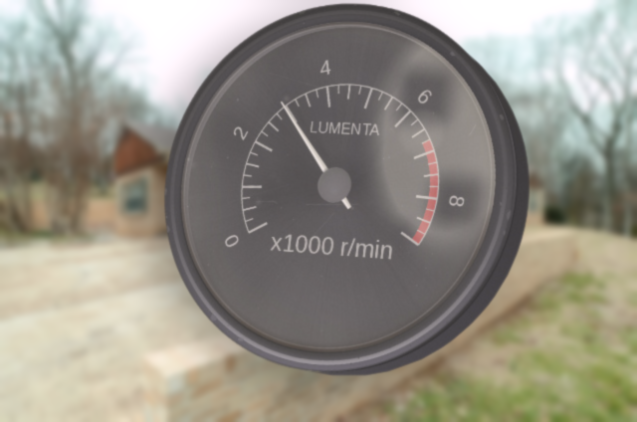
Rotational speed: 3000 rpm
